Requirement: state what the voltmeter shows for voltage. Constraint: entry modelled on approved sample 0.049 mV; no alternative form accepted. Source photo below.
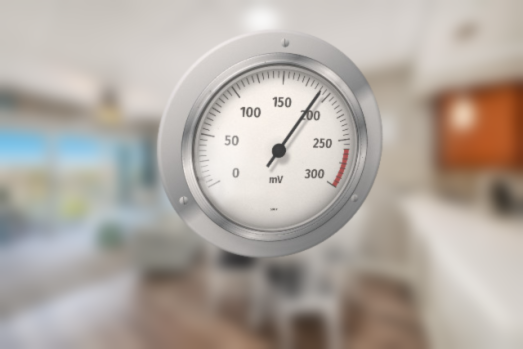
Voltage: 190 mV
